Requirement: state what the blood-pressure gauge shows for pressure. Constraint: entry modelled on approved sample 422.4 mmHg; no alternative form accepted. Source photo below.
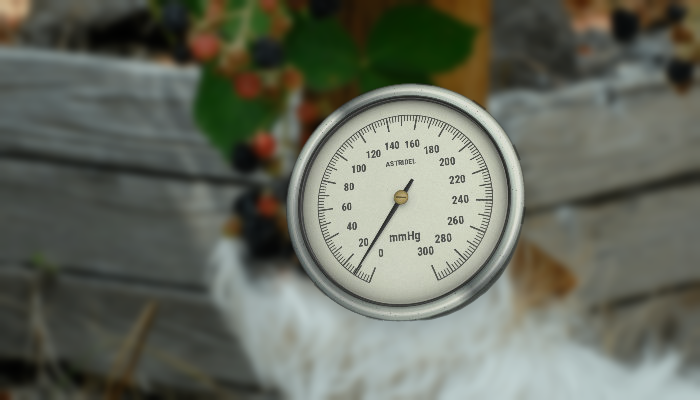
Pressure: 10 mmHg
